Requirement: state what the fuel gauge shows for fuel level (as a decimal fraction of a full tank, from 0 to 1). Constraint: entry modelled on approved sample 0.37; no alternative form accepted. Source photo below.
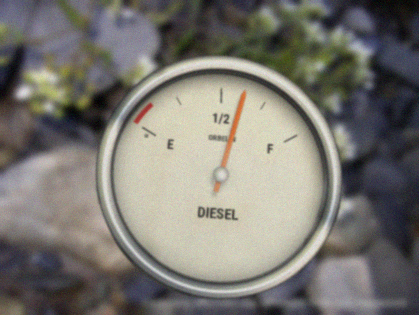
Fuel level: 0.625
